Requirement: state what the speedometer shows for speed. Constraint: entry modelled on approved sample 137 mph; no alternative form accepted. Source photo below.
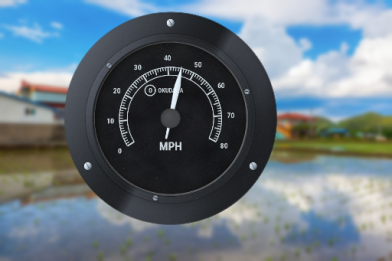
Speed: 45 mph
